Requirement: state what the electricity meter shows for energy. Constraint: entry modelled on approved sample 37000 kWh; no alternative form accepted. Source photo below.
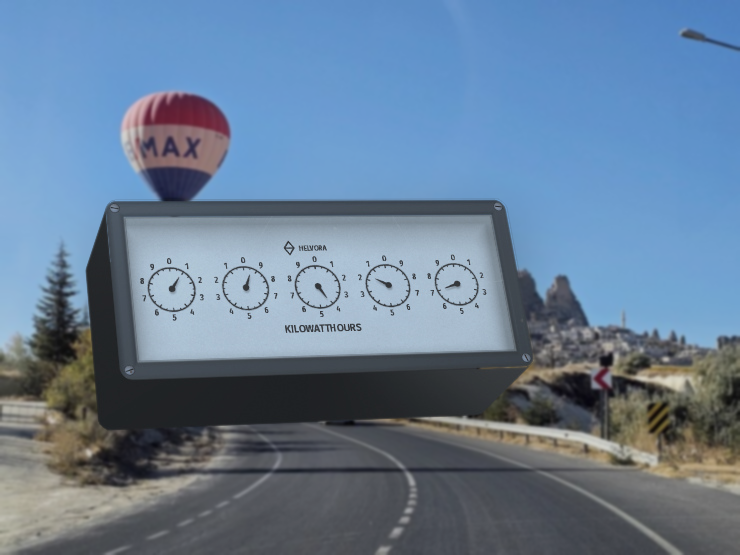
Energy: 9417 kWh
